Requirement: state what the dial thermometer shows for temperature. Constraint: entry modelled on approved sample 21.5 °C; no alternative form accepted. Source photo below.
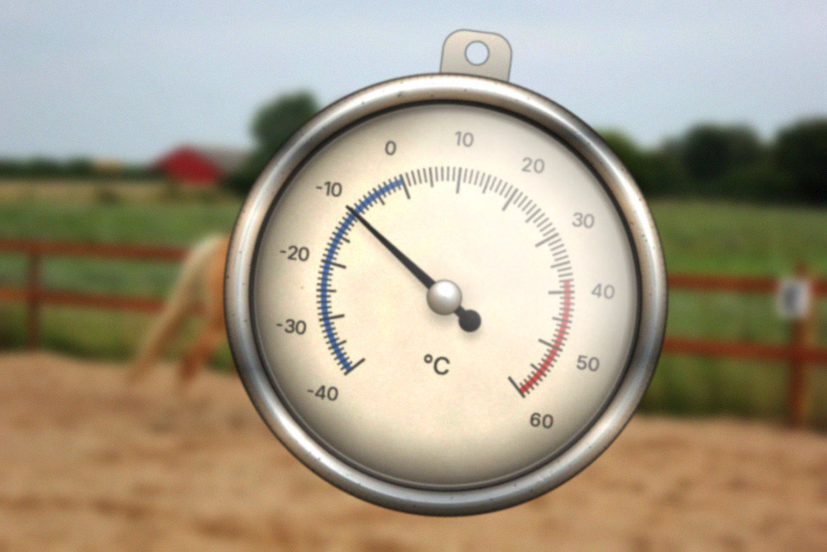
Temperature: -10 °C
